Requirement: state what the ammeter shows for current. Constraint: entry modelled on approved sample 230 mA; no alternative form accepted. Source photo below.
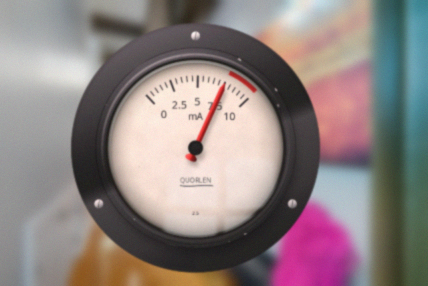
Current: 7.5 mA
